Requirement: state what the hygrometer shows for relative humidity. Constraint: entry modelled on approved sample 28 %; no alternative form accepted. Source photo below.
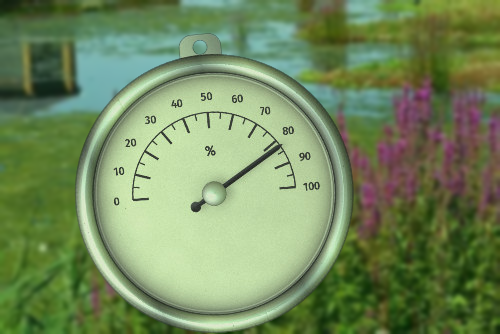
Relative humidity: 82.5 %
